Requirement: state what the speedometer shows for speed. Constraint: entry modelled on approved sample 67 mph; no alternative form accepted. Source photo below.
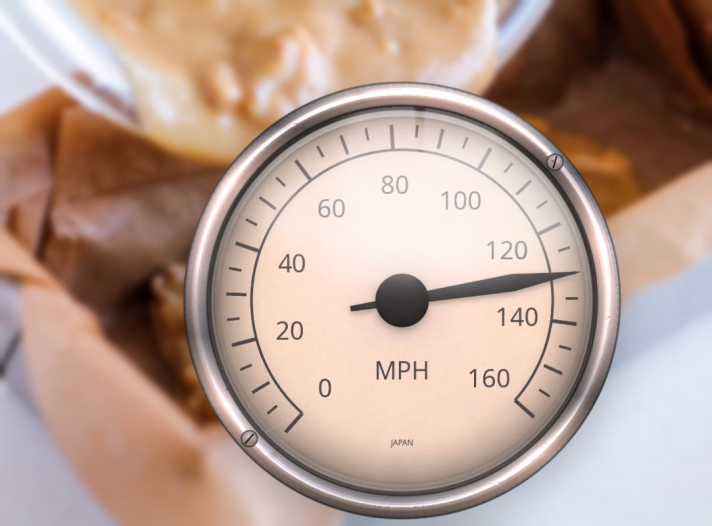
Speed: 130 mph
